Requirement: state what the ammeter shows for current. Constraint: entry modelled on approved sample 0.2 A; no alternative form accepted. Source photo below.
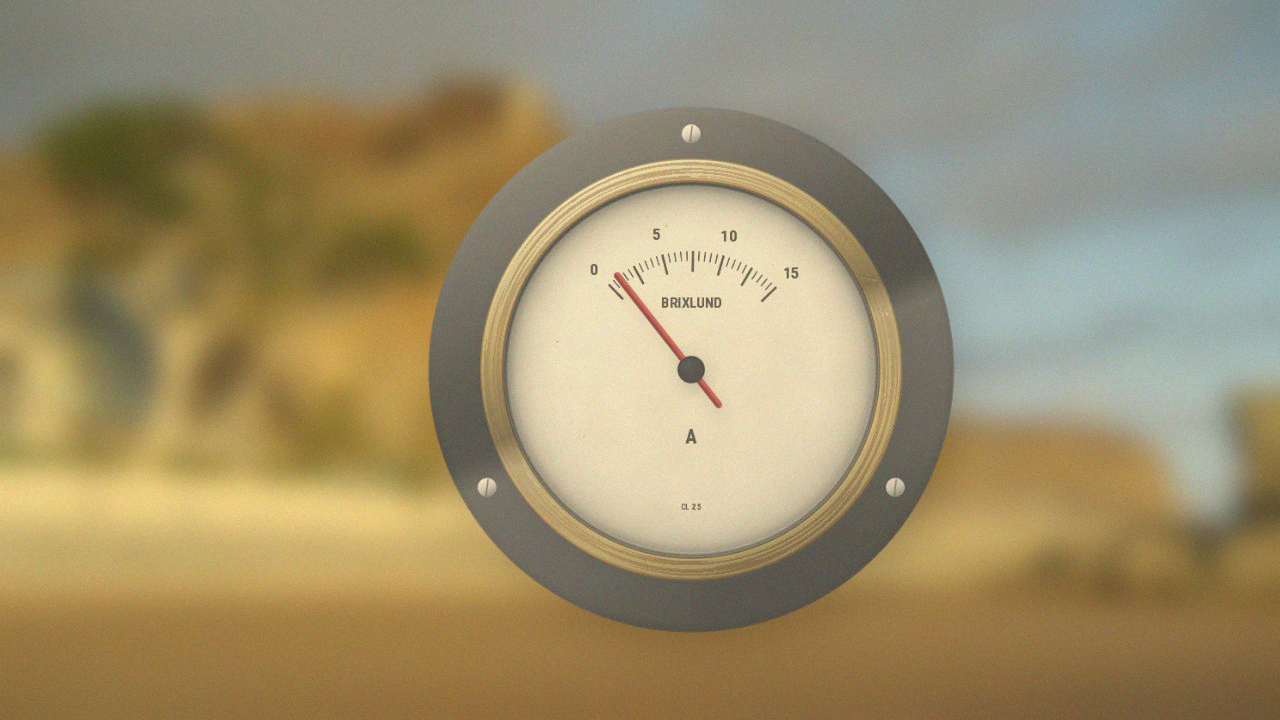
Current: 1 A
